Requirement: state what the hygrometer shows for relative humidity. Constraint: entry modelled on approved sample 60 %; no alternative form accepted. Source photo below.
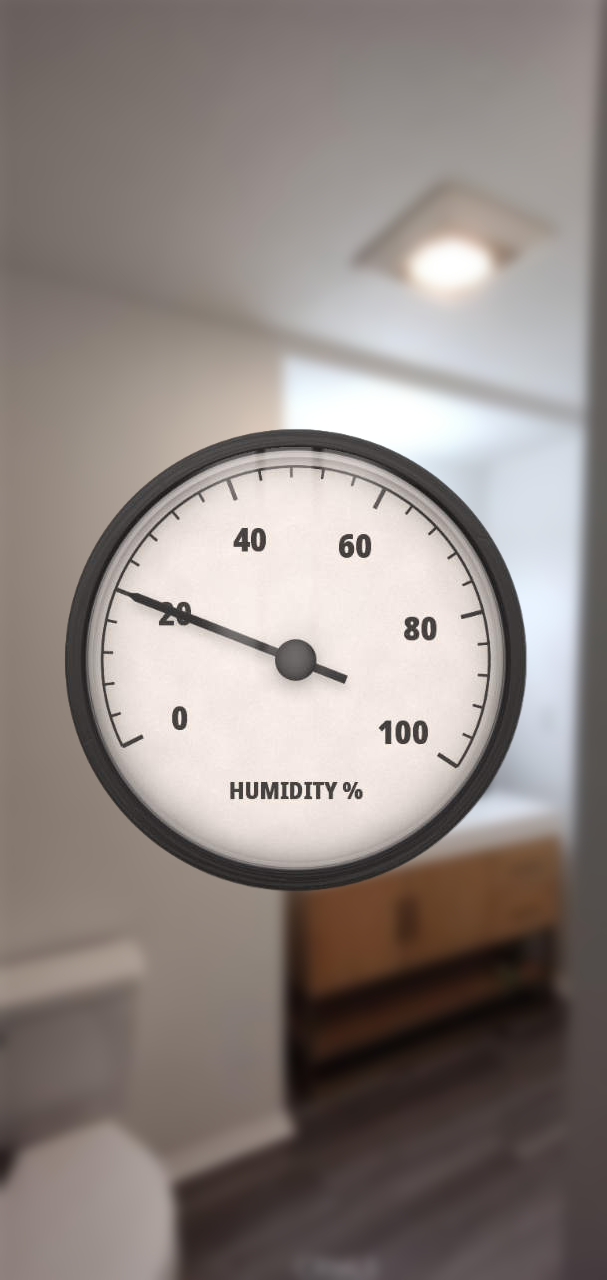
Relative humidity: 20 %
